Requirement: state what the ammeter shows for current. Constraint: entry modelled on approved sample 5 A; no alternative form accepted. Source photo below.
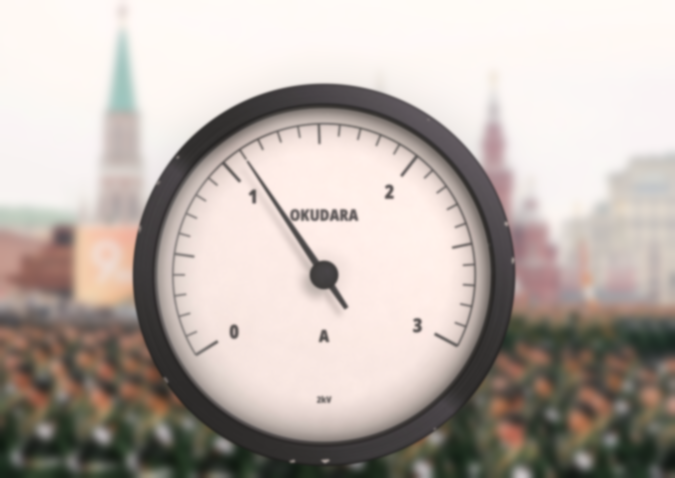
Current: 1.1 A
